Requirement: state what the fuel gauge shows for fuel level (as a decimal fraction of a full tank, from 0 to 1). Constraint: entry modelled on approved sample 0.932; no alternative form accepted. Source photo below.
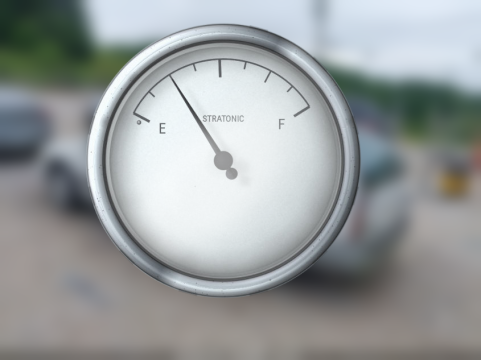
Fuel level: 0.25
